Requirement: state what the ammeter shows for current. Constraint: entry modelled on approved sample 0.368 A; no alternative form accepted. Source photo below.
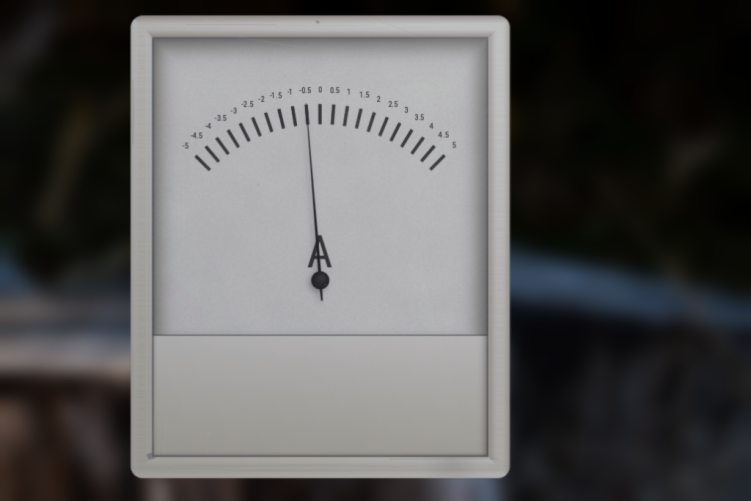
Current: -0.5 A
